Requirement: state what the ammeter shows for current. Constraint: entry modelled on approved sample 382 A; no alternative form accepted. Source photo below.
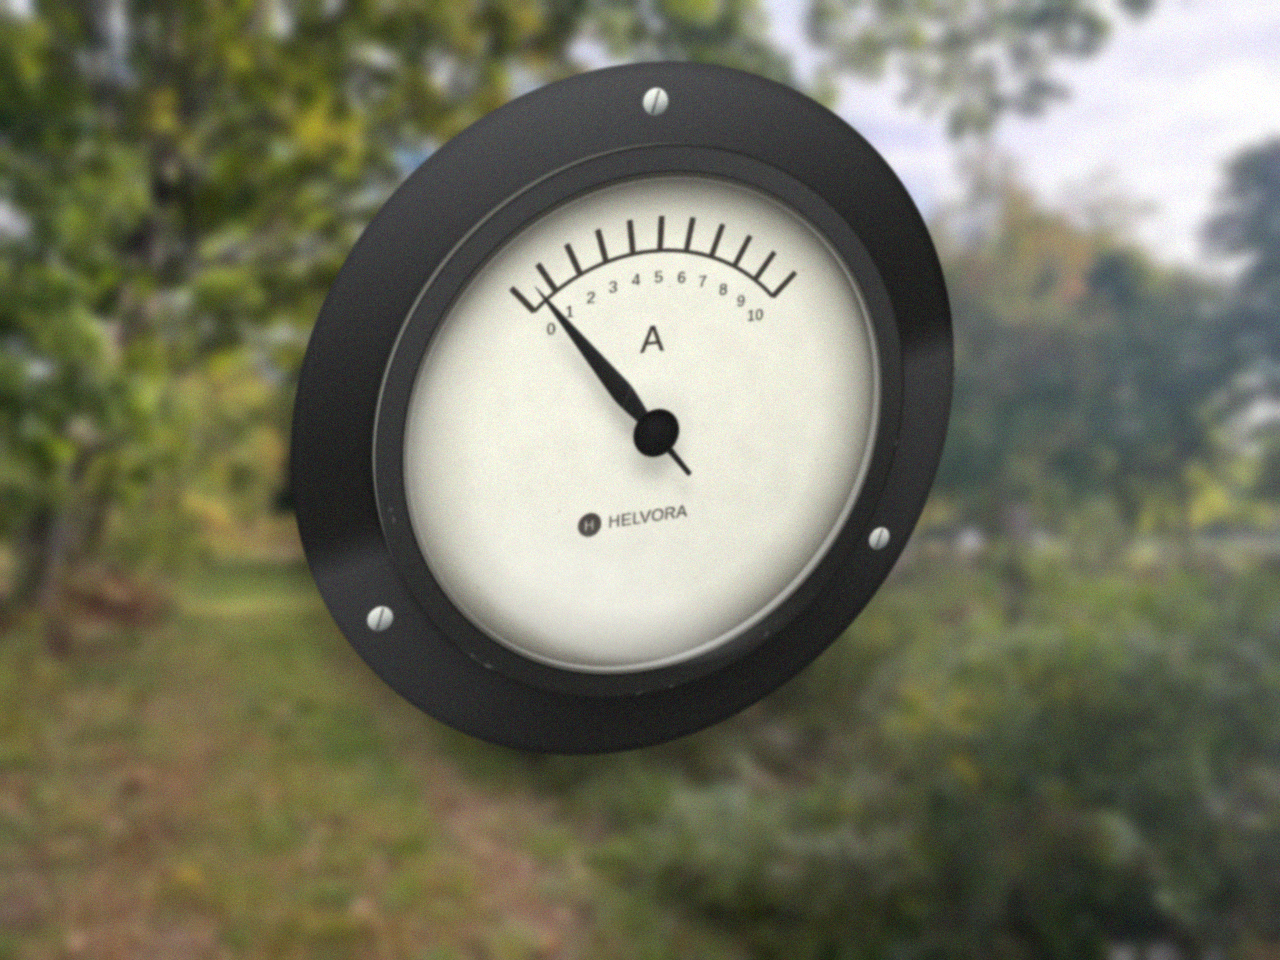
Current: 0.5 A
